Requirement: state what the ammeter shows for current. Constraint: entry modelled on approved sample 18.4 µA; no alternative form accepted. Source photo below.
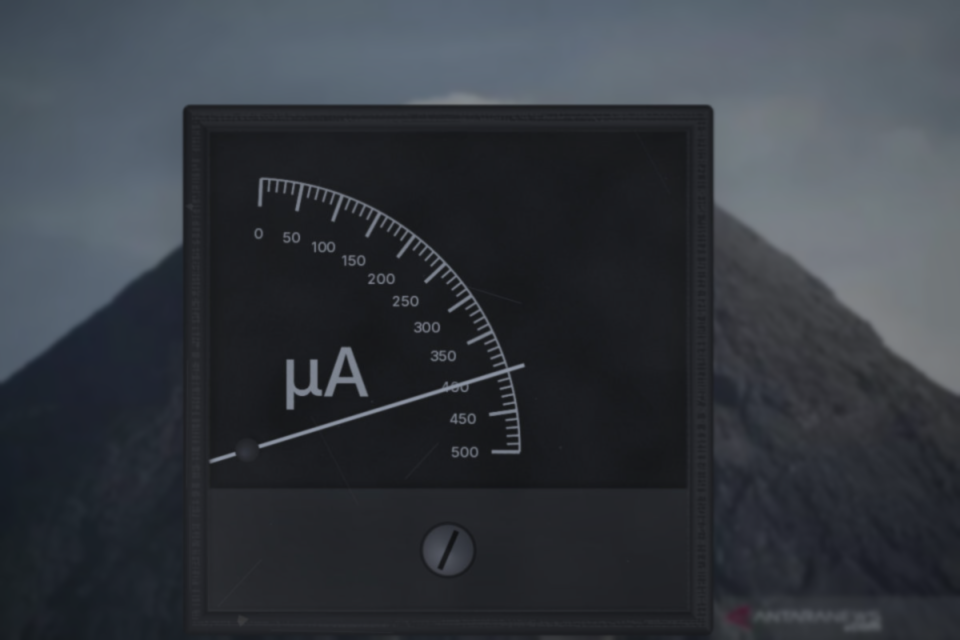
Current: 400 µA
